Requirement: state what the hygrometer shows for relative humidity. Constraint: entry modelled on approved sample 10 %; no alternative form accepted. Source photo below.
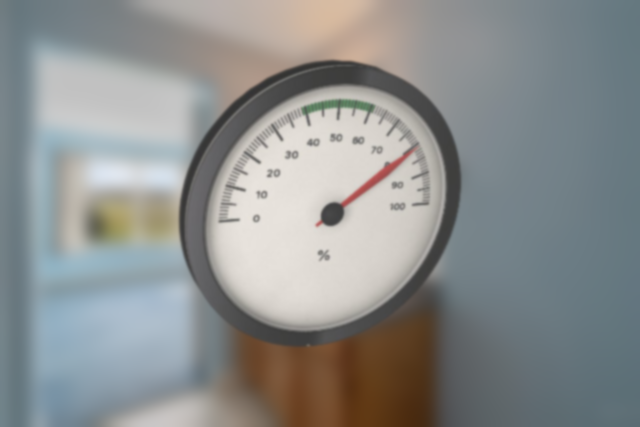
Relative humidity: 80 %
